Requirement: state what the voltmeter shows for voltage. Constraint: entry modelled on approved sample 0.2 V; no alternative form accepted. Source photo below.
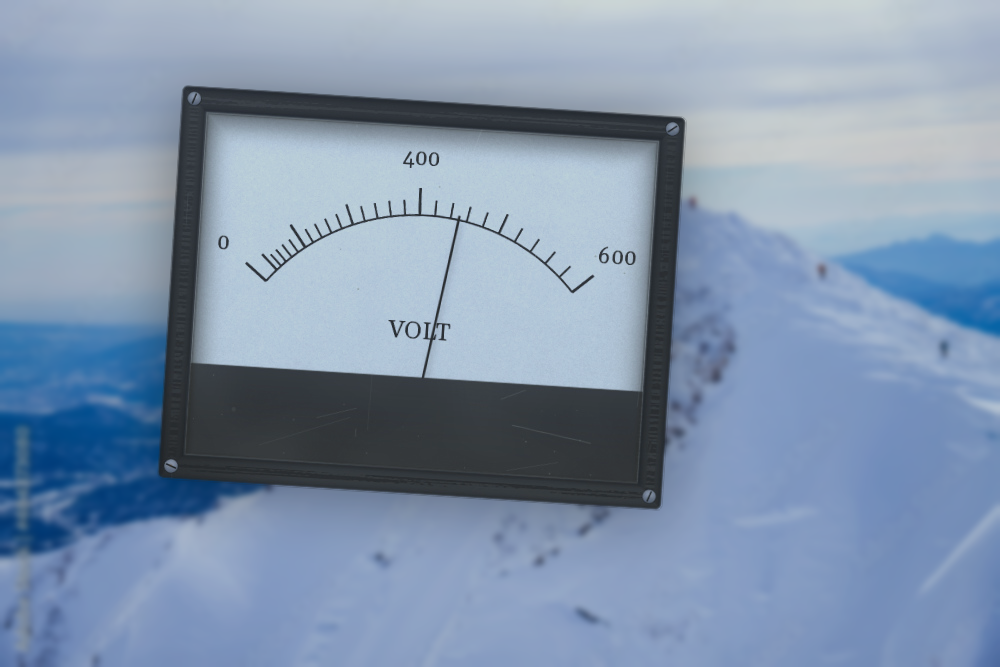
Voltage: 450 V
